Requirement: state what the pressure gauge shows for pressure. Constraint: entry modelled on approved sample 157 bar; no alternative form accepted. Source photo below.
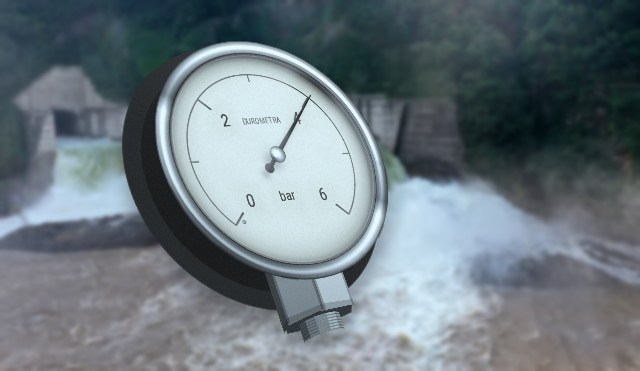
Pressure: 4 bar
